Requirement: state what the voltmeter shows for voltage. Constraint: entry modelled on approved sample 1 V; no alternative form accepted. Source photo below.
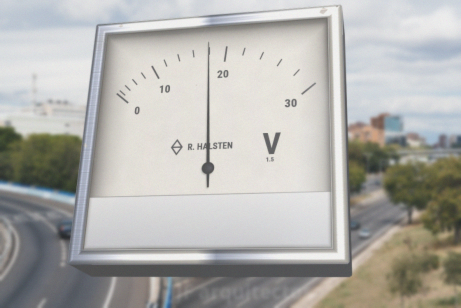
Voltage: 18 V
